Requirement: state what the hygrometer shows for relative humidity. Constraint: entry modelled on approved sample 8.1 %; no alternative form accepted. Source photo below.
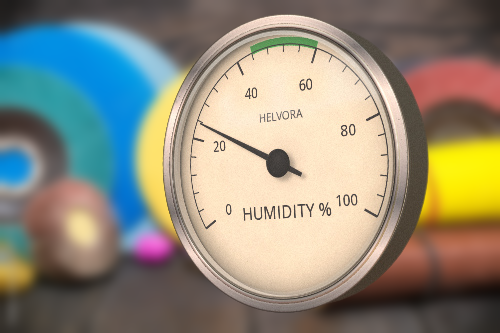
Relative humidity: 24 %
